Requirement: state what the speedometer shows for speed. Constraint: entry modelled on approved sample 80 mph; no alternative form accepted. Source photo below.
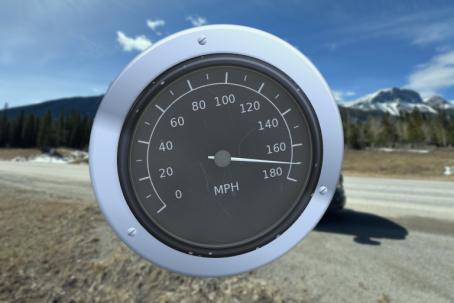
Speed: 170 mph
